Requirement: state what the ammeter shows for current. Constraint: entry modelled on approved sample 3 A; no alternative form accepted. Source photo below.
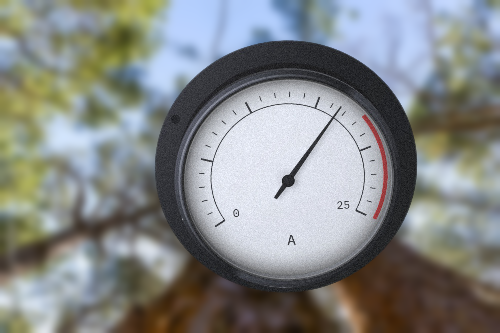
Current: 16.5 A
